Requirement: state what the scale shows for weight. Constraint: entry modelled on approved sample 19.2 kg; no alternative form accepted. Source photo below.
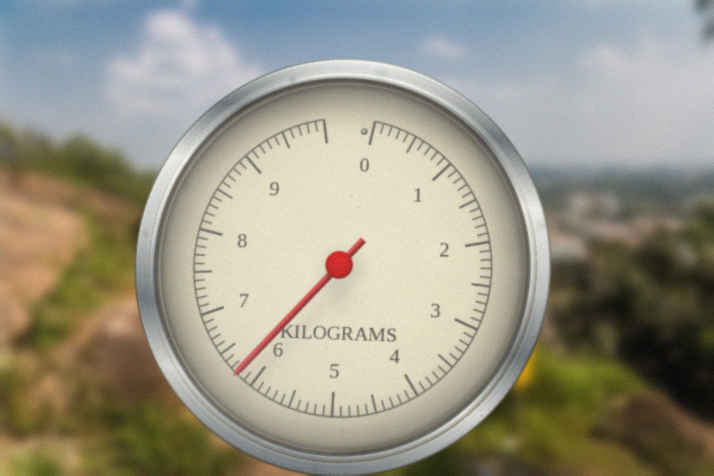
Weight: 6.2 kg
